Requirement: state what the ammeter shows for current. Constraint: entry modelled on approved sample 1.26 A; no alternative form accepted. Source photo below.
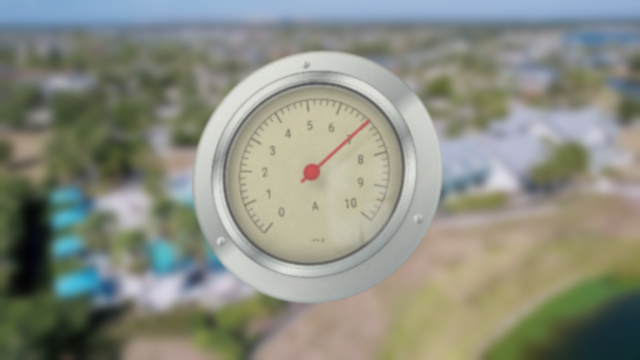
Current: 7 A
